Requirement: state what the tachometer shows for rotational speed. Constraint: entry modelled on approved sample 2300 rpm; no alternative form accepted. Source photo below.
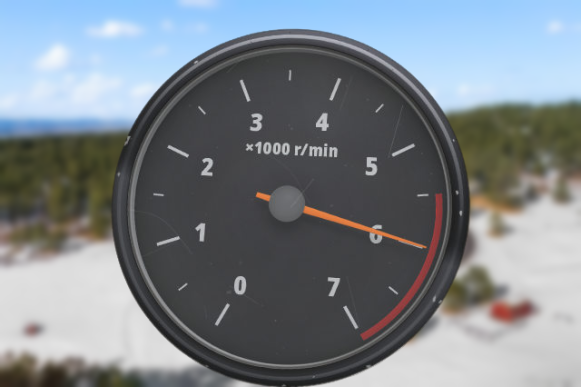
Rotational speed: 6000 rpm
